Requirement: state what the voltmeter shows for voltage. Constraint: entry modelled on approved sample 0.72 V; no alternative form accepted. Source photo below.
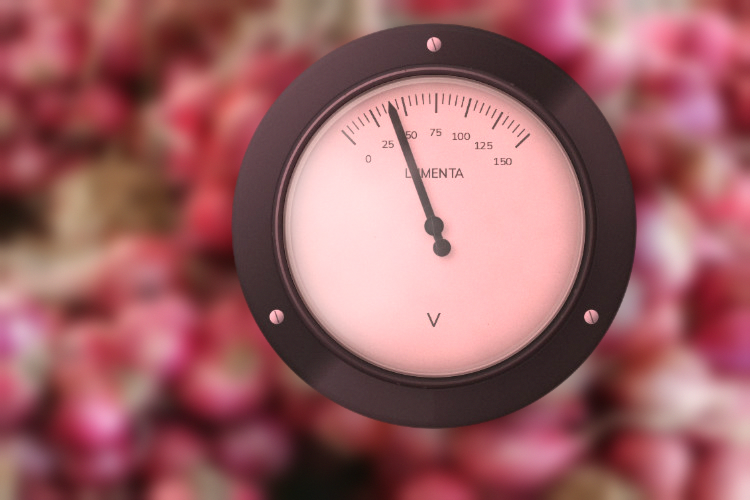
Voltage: 40 V
